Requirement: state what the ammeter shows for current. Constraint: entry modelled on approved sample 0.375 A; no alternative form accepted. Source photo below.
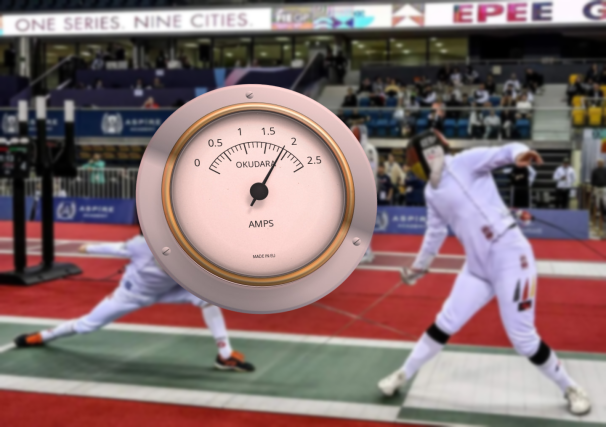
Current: 1.9 A
